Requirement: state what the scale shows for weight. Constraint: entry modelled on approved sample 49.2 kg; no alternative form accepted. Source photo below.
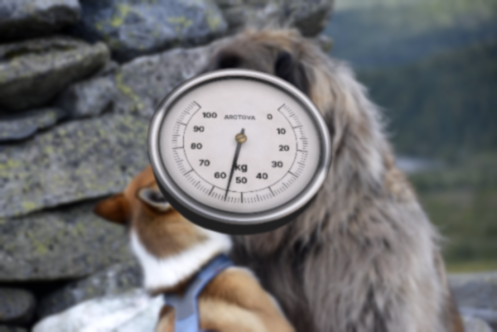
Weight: 55 kg
